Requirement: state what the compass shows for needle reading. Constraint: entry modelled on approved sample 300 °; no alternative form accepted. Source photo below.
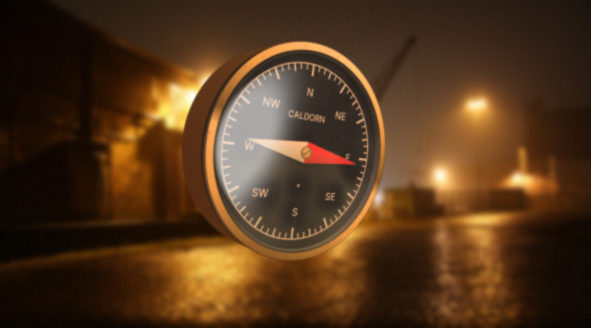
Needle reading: 95 °
